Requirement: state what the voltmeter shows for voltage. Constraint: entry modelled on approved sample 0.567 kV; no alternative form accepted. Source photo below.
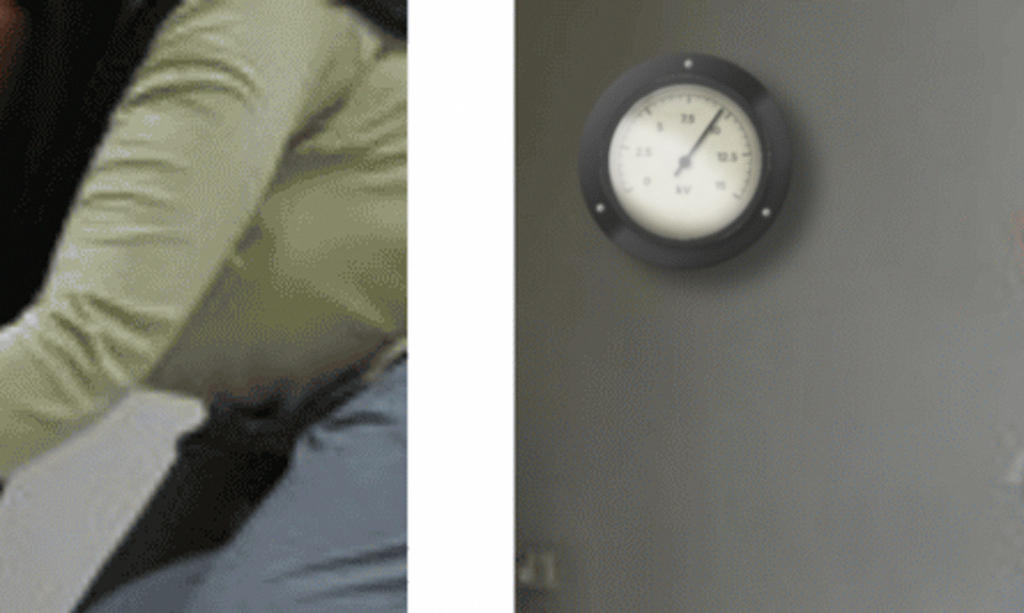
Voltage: 9.5 kV
